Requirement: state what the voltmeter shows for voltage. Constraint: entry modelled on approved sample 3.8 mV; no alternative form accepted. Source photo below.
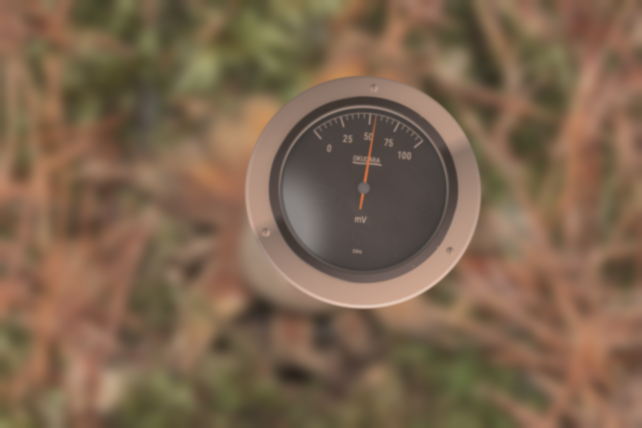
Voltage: 55 mV
